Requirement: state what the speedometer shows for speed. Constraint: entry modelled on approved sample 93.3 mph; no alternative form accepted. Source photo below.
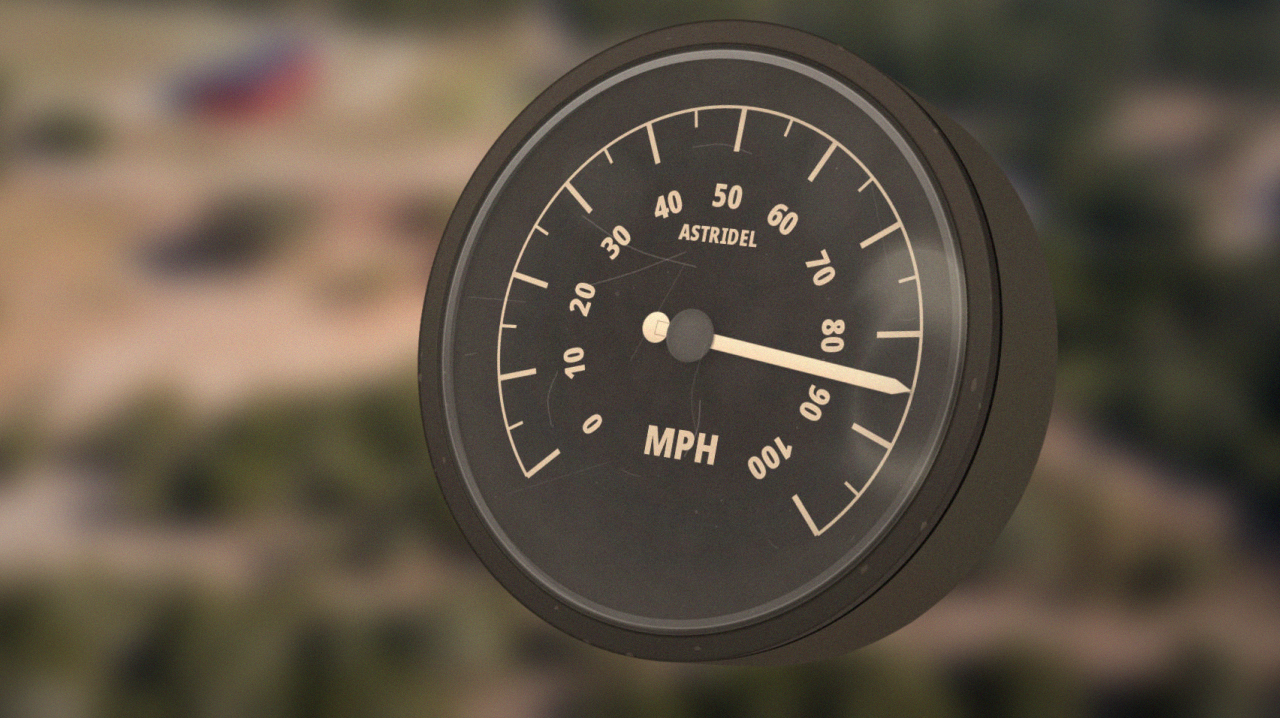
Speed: 85 mph
